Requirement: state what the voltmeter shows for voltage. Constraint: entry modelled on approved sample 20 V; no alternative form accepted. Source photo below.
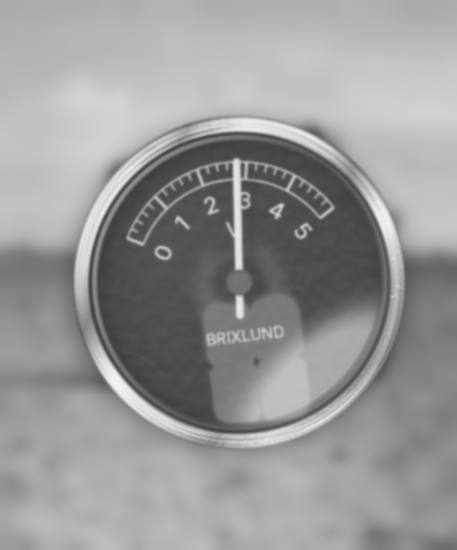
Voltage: 2.8 V
